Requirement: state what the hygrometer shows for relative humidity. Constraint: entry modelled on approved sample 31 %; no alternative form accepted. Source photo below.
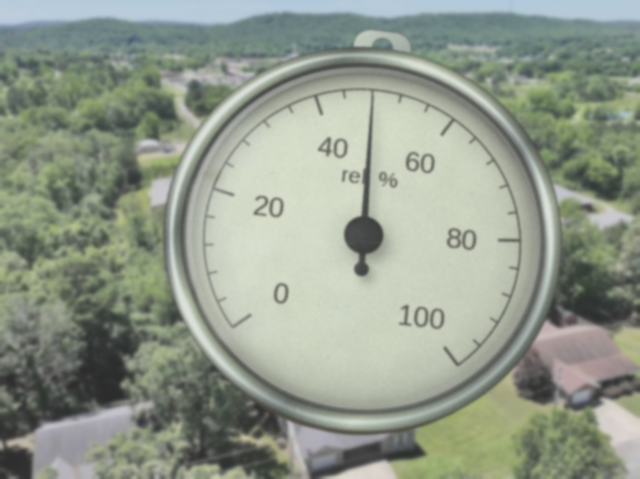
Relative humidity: 48 %
